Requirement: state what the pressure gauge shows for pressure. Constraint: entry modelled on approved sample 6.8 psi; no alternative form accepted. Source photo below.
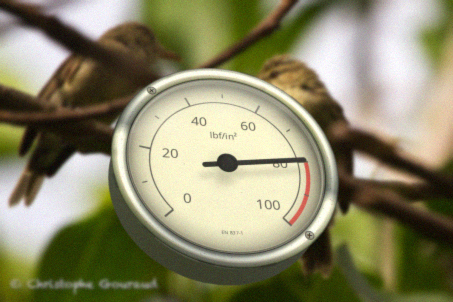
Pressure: 80 psi
